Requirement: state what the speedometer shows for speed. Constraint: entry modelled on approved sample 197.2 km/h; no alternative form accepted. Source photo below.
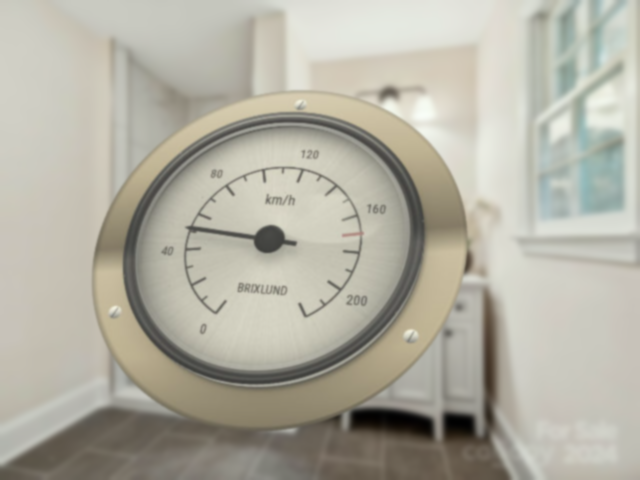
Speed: 50 km/h
